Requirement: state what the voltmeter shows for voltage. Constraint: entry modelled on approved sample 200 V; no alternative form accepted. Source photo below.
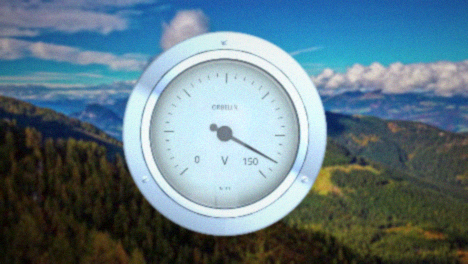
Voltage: 140 V
